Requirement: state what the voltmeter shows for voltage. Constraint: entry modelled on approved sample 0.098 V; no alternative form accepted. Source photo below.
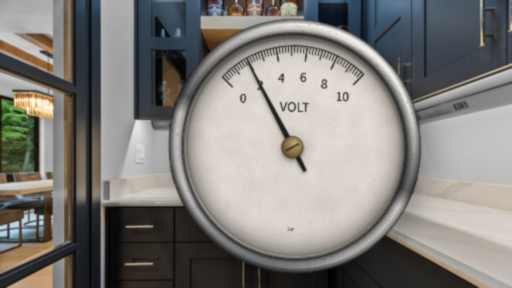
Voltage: 2 V
